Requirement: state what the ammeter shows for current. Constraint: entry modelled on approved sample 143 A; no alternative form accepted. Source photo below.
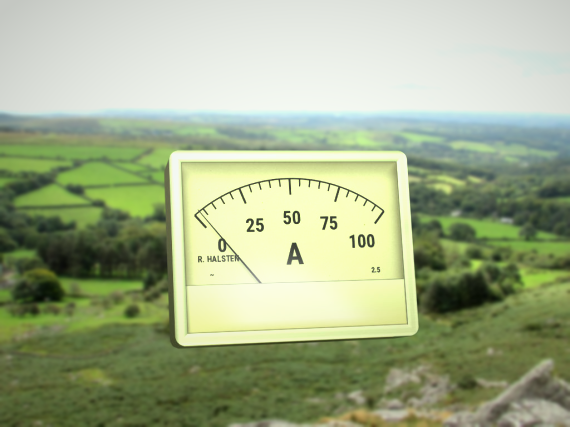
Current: 2.5 A
